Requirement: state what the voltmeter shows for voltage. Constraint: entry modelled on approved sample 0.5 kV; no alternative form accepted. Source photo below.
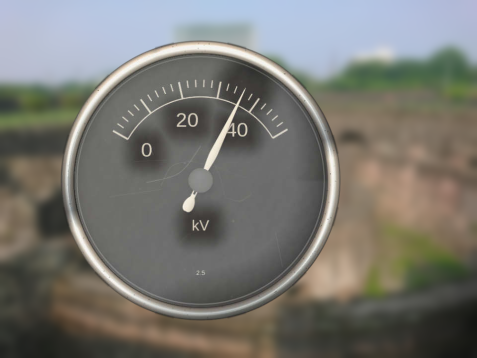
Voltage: 36 kV
